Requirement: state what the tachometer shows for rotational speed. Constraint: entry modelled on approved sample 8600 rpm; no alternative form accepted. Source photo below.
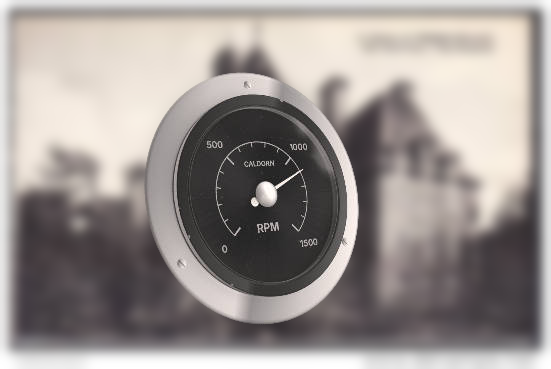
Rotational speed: 1100 rpm
